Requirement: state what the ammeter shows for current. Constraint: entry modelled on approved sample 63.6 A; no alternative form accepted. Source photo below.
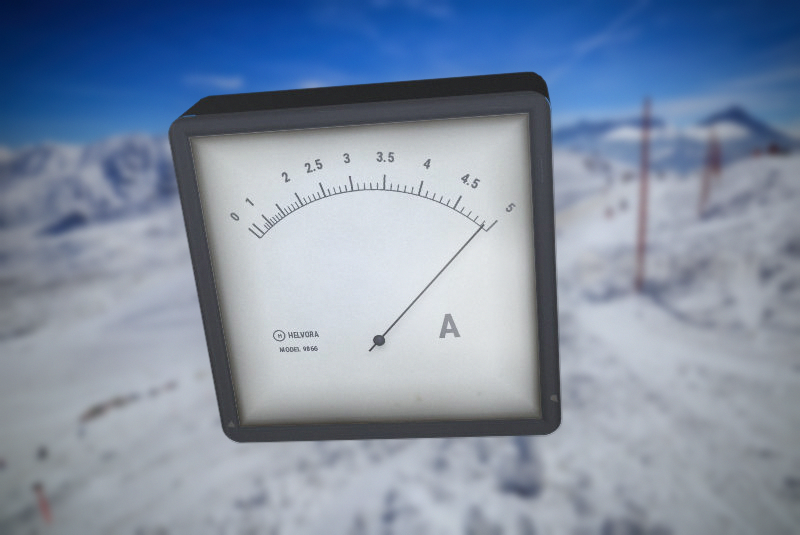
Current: 4.9 A
